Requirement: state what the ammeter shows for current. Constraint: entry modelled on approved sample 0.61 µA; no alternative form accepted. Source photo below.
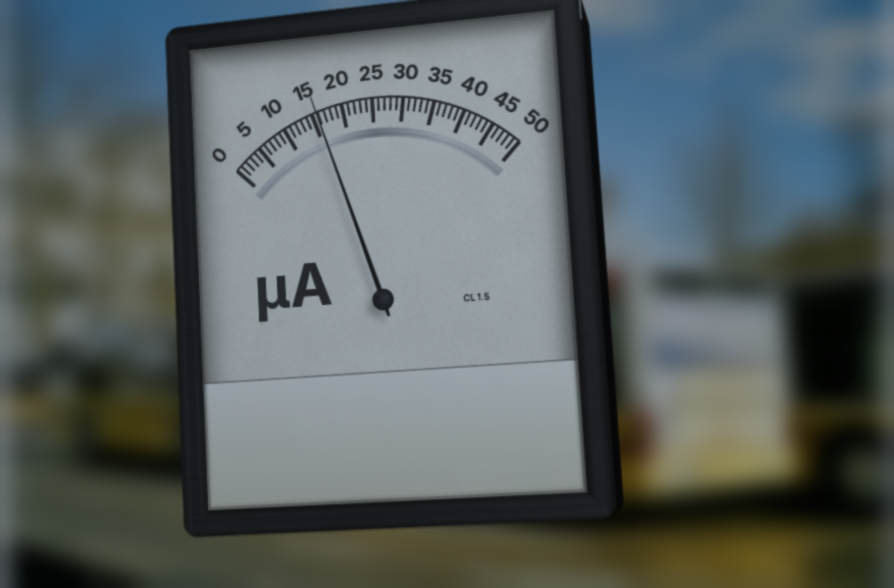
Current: 16 µA
